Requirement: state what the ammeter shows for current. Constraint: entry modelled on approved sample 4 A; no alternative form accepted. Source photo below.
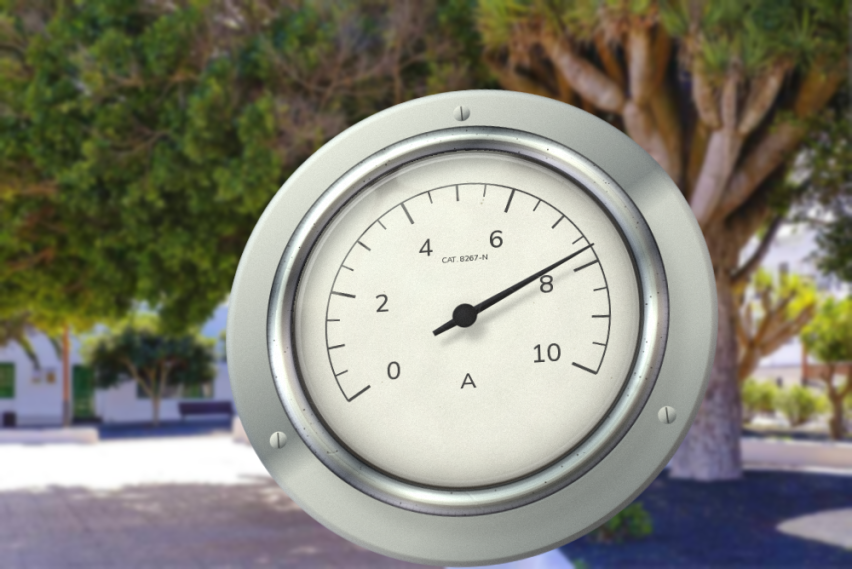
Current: 7.75 A
